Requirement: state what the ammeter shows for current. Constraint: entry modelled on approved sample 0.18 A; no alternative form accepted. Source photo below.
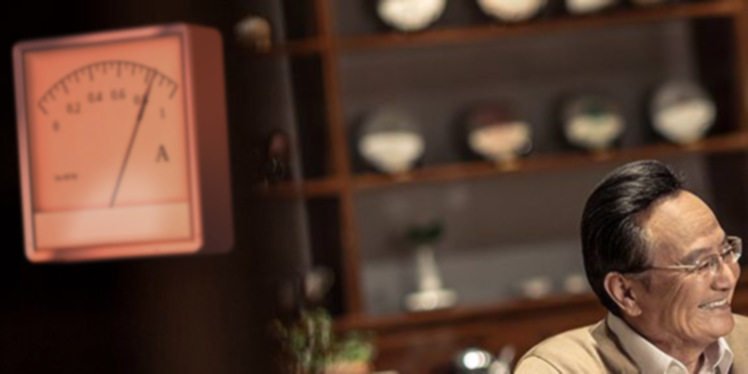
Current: 0.85 A
